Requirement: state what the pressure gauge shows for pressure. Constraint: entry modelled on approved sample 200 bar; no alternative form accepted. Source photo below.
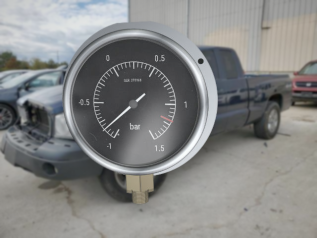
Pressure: -0.85 bar
